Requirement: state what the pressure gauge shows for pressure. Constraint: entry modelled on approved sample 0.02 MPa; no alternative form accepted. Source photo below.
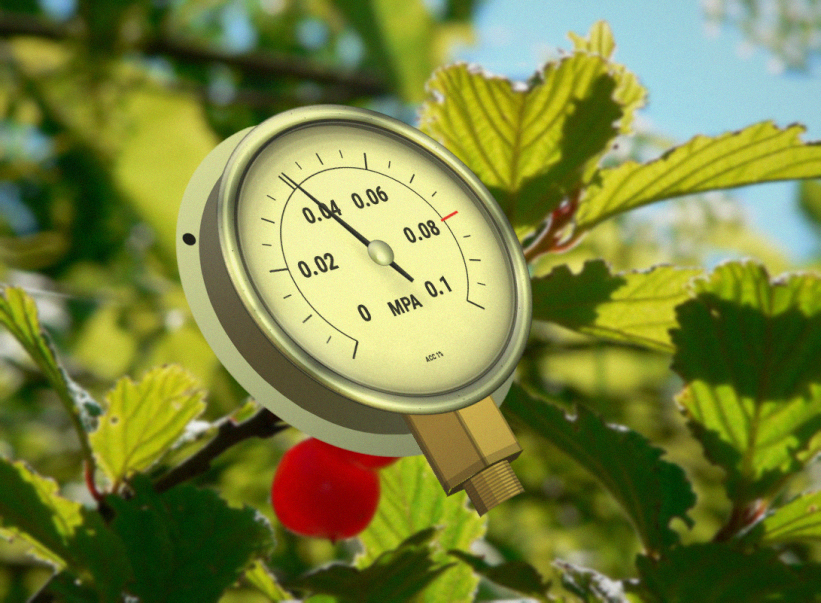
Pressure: 0.04 MPa
